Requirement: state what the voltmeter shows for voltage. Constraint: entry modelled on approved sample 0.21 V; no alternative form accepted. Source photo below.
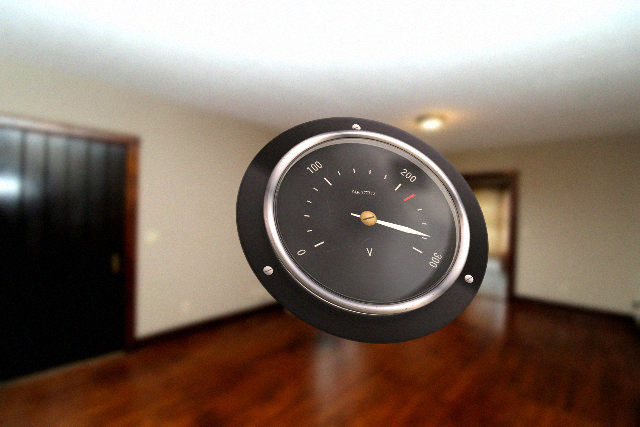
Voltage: 280 V
